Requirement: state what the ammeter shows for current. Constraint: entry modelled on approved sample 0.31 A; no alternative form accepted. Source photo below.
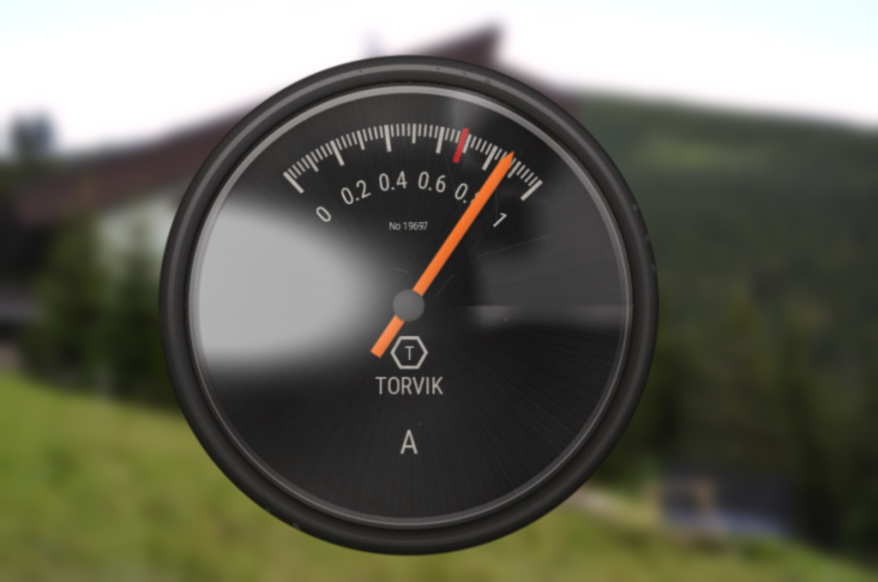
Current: 0.86 A
